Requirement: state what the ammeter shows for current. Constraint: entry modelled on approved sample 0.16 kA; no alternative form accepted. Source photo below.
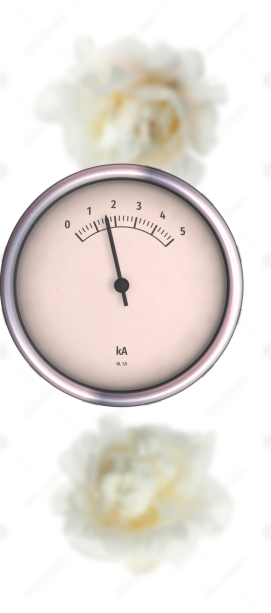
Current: 1.6 kA
